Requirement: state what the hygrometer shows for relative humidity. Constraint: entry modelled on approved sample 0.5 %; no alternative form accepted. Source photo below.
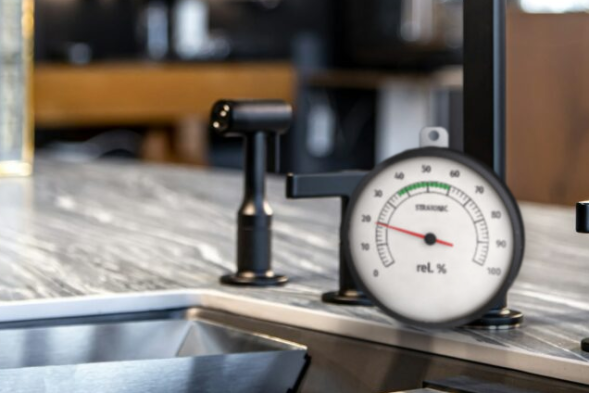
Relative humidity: 20 %
